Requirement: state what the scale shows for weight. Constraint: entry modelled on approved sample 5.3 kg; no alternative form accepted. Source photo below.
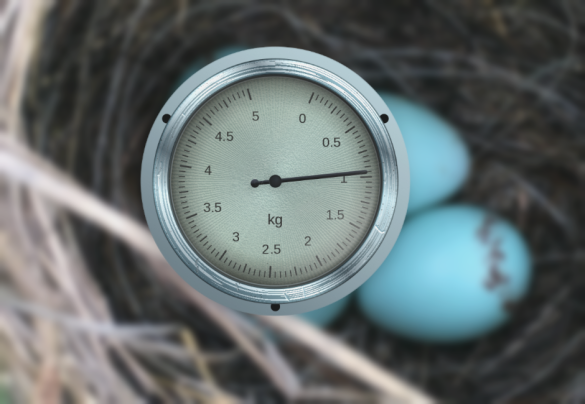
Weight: 0.95 kg
